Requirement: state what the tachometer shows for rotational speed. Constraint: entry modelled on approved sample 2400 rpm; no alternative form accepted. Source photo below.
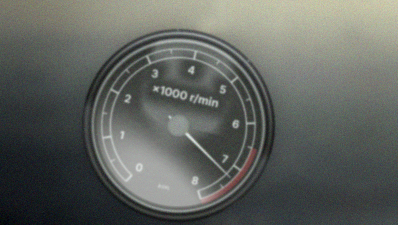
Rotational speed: 7250 rpm
